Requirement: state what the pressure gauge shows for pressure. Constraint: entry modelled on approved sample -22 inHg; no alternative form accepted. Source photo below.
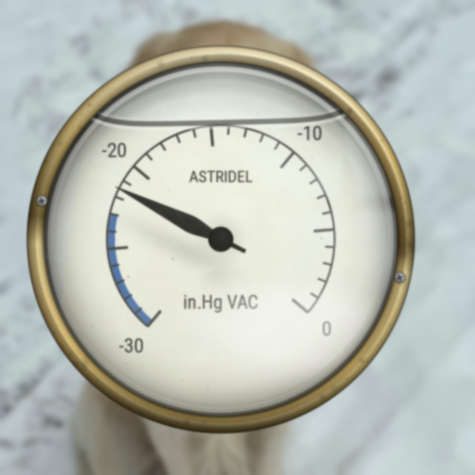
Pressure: -21.5 inHg
